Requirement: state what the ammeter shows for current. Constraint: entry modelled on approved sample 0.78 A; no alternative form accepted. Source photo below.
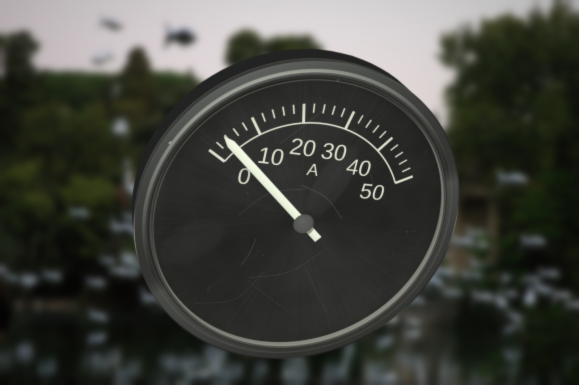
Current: 4 A
